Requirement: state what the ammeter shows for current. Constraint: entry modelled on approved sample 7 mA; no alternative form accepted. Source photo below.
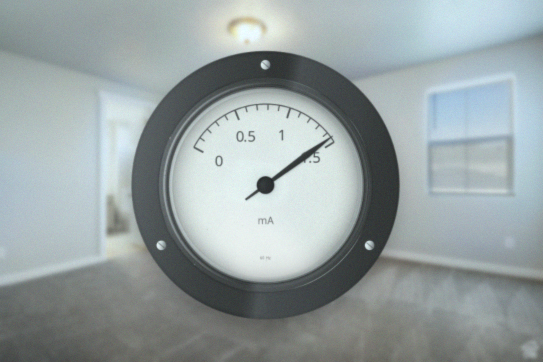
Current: 1.45 mA
